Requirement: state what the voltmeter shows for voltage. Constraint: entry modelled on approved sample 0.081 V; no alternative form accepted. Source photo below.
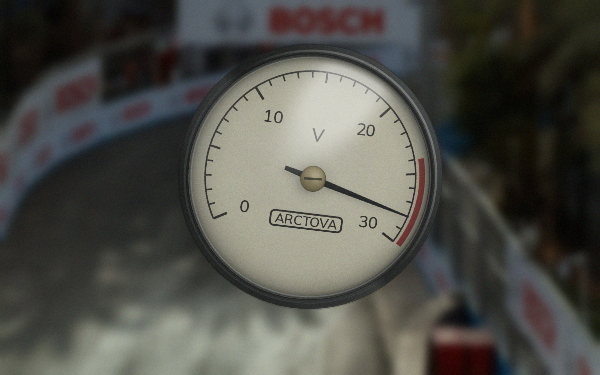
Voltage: 28 V
